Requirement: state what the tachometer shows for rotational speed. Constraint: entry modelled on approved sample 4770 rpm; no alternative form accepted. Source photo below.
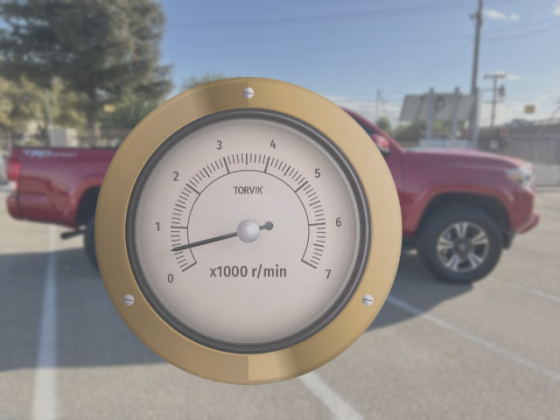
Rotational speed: 500 rpm
